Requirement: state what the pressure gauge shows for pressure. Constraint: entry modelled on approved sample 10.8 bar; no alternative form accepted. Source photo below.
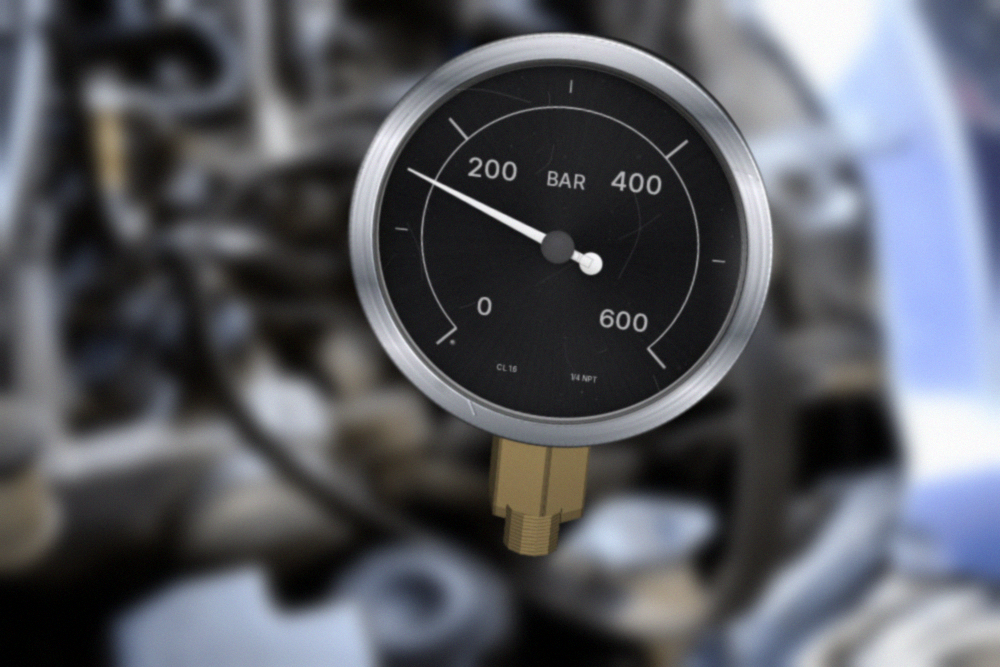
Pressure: 150 bar
